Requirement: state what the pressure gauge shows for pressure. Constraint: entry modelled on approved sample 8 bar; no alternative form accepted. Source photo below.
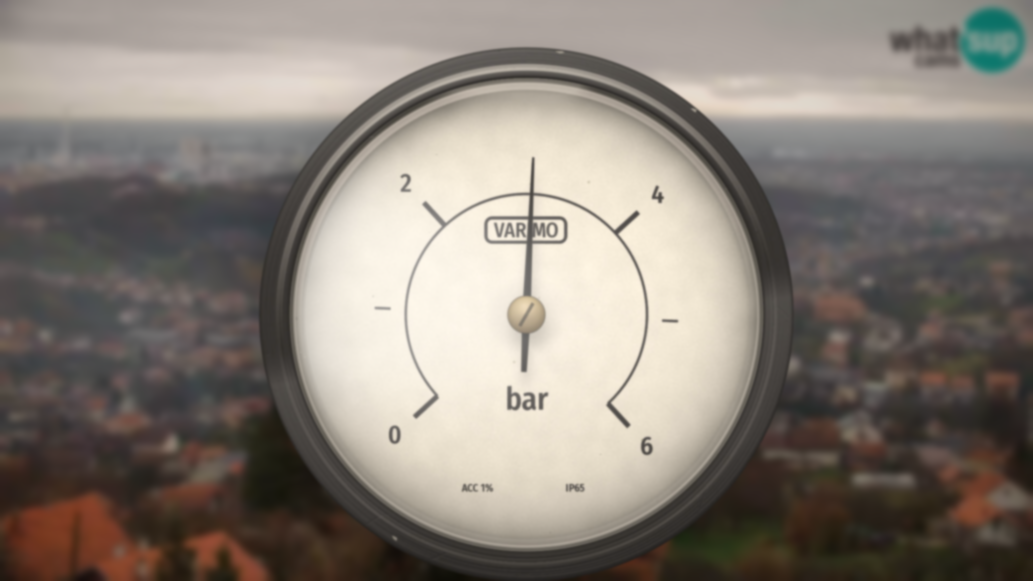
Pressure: 3 bar
